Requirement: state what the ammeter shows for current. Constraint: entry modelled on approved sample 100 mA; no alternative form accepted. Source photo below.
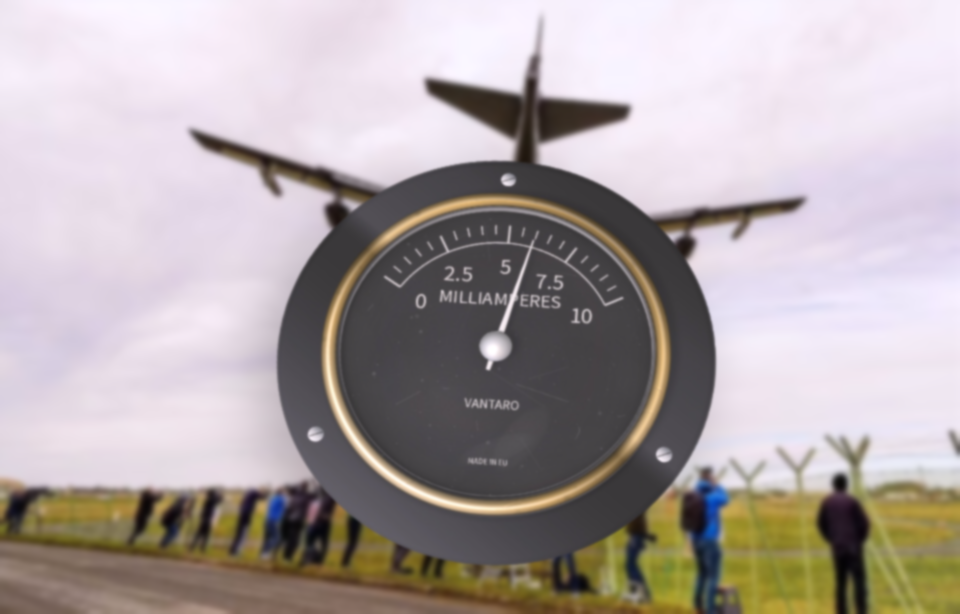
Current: 6 mA
